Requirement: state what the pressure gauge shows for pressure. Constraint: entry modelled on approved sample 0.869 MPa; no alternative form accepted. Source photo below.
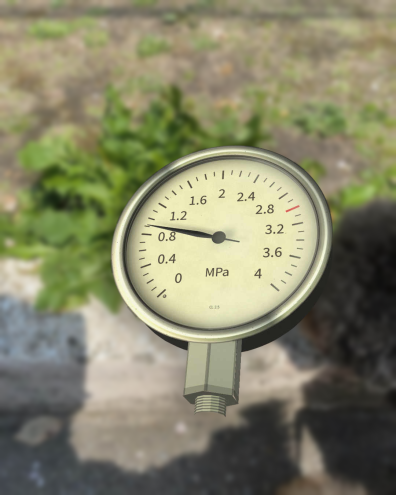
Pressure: 0.9 MPa
